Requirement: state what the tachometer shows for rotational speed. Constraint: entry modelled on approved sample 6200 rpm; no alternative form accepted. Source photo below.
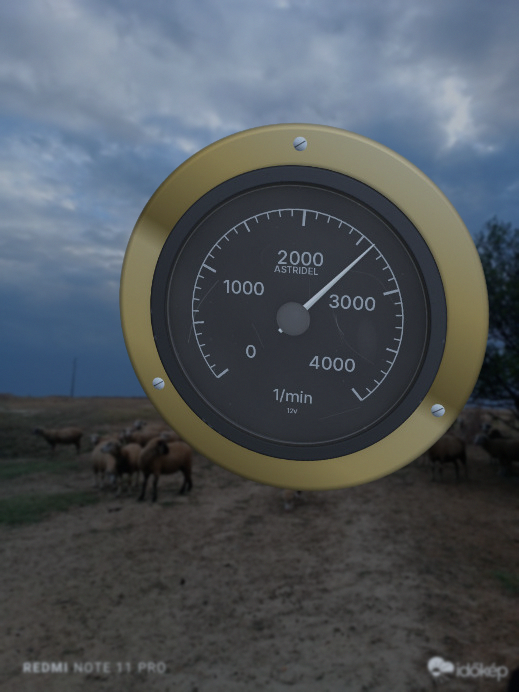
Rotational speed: 2600 rpm
